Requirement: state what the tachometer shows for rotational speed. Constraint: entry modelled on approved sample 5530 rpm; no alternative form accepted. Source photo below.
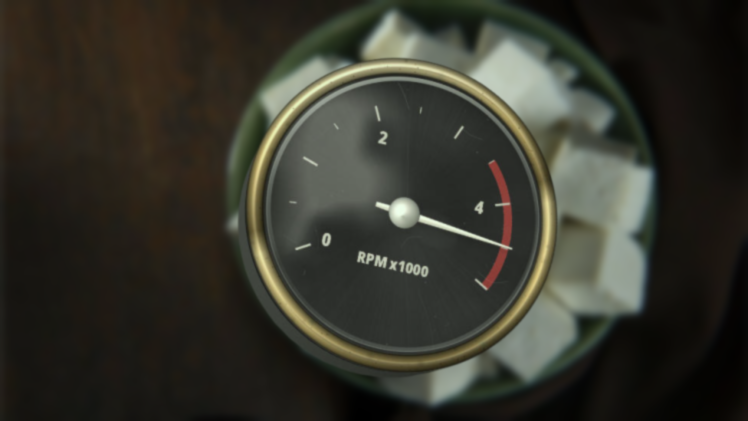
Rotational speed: 4500 rpm
